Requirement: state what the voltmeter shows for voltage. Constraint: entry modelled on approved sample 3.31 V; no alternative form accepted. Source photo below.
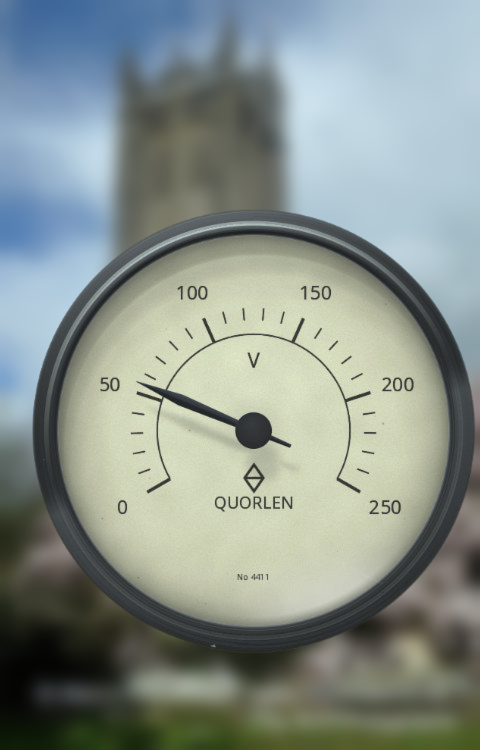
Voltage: 55 V
